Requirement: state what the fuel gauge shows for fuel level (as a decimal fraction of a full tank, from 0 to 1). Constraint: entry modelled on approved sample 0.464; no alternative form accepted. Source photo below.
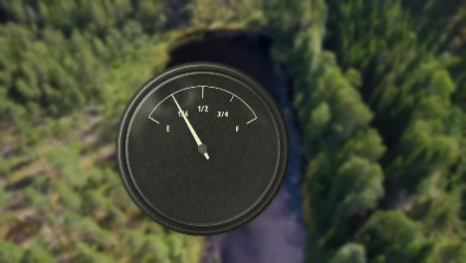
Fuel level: 0.25
